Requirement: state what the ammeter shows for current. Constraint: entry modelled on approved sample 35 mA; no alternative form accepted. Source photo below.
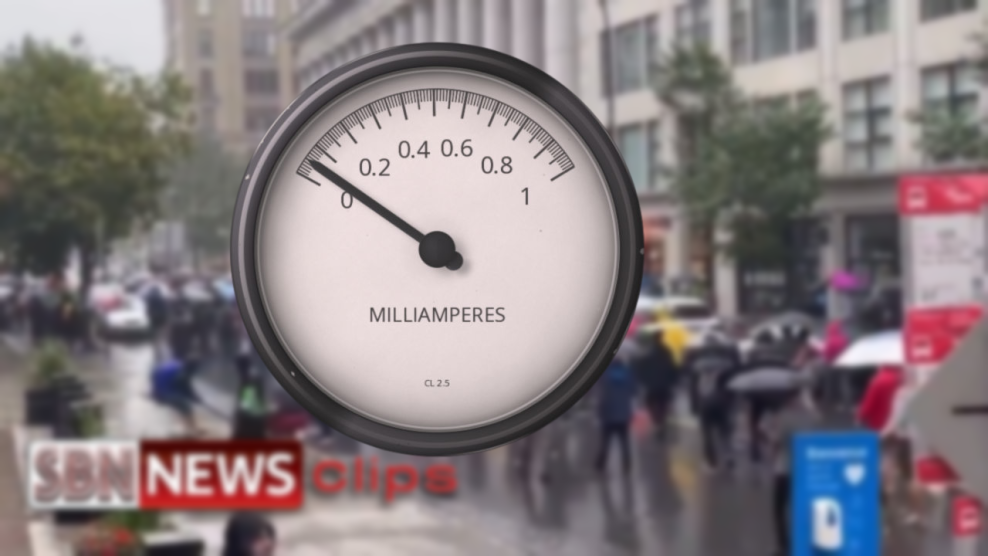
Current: 0.05 mA
